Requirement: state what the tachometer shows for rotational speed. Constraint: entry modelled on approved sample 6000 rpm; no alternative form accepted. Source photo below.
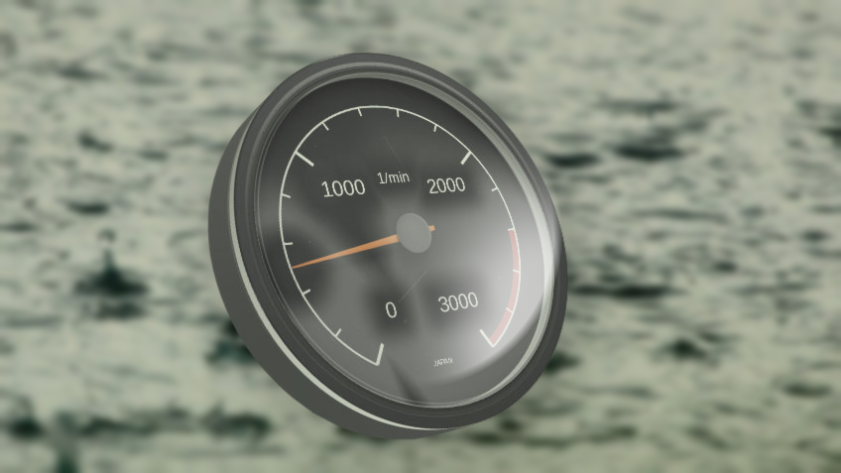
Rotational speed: 500 rpm
